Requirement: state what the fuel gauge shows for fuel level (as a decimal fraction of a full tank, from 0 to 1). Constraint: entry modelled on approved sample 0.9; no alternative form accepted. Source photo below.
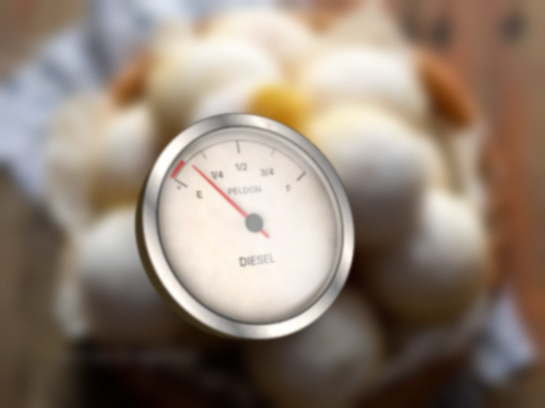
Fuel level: 0.125
